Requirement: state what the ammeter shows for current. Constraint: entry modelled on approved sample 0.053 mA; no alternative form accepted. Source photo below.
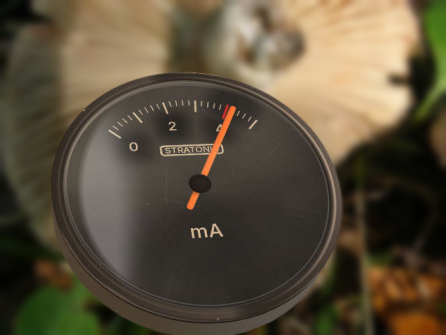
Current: 4.2 mA
